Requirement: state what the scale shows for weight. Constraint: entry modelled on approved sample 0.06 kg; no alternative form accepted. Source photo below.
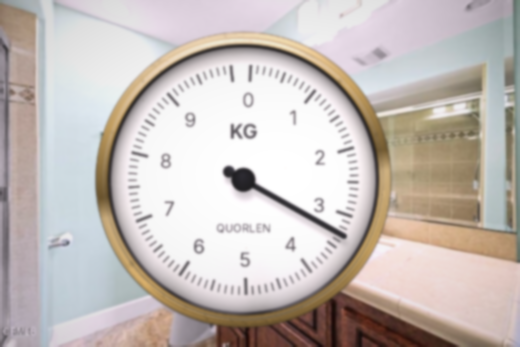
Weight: 3.3 kg
